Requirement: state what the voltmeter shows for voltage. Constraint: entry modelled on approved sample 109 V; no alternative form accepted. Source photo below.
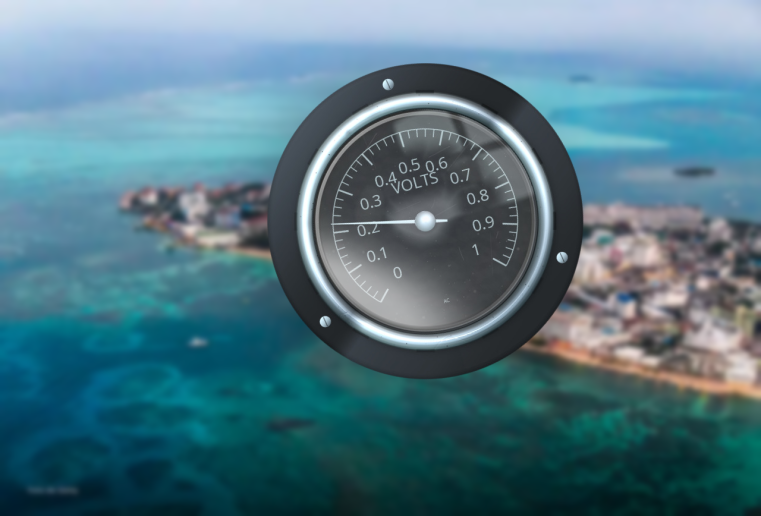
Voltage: 0.22 V
